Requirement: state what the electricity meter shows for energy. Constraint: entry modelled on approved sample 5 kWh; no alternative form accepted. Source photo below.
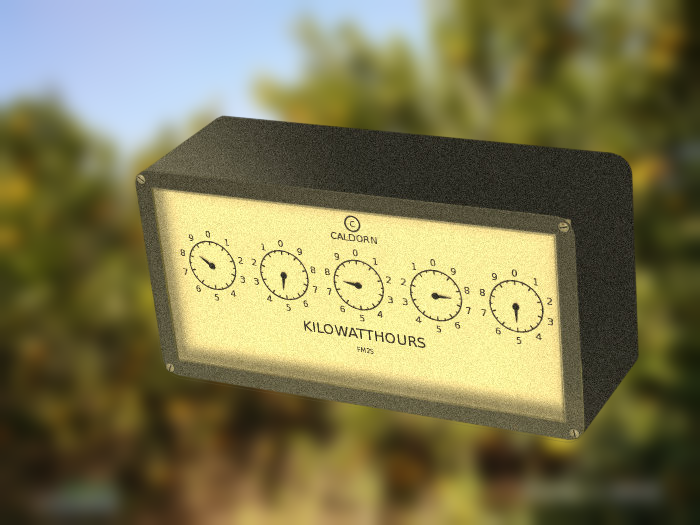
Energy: 84775 kWh
